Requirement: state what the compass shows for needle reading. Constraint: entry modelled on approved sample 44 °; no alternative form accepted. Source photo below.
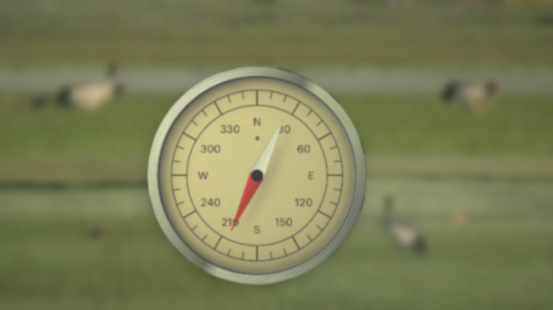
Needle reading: 205 °
